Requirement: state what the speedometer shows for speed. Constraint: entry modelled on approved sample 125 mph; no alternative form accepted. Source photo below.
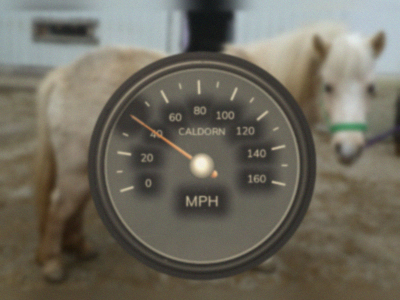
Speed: 40 mph
